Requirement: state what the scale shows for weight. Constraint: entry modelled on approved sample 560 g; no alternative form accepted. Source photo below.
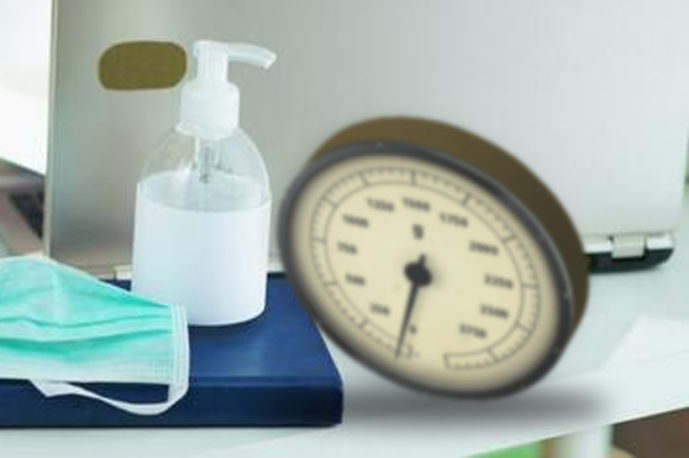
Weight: 50 g
